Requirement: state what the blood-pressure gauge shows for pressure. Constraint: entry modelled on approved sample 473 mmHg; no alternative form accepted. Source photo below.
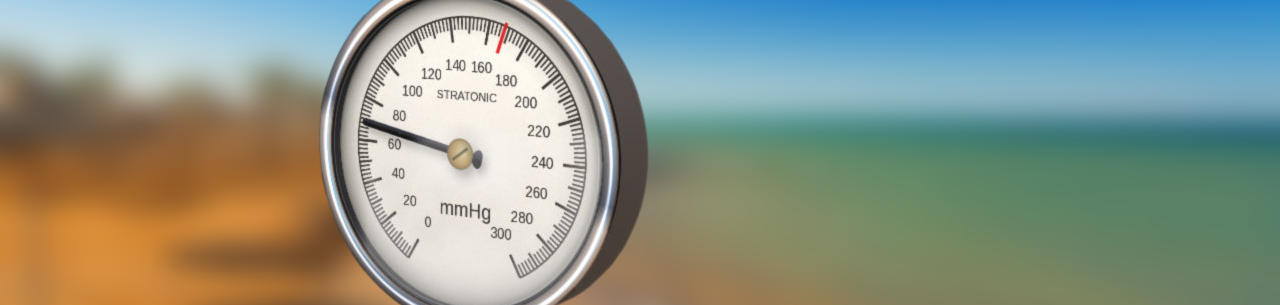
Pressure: 70 mmHg
